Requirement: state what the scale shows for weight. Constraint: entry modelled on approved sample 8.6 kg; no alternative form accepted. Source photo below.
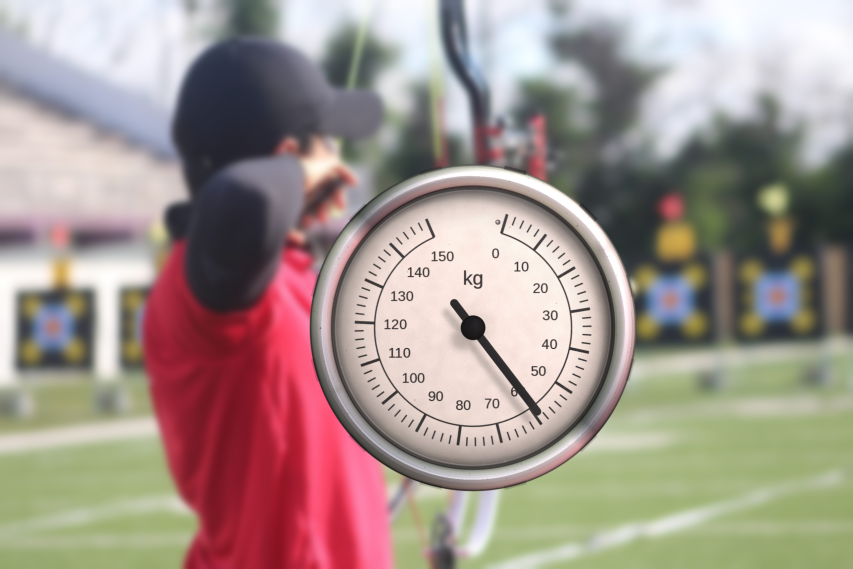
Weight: 59 kg
